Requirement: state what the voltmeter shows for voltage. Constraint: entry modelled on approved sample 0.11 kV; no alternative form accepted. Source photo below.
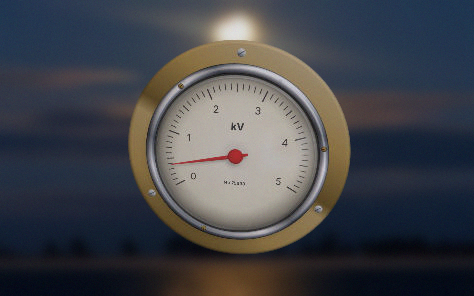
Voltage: 0.4 kV
